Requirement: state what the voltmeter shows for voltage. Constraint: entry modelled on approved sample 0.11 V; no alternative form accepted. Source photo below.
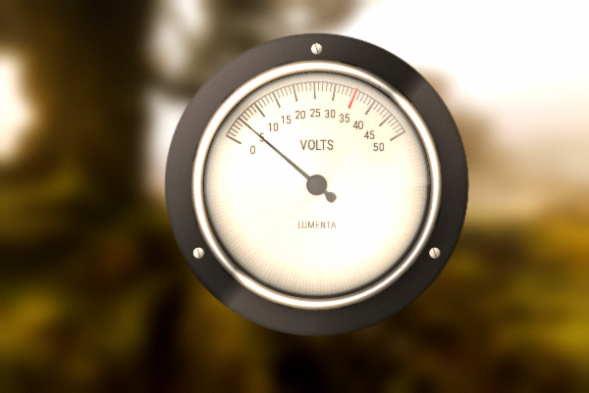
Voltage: 5 V
